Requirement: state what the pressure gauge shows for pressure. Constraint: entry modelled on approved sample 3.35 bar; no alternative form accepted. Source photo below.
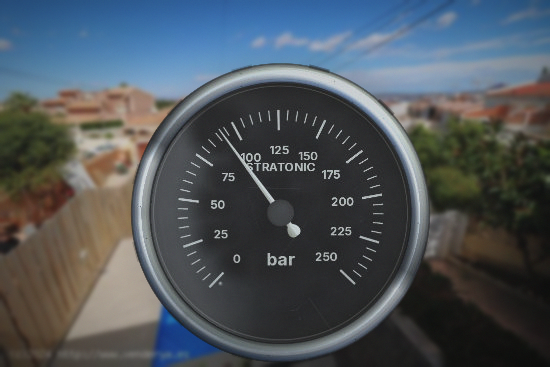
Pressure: 92.5 bar
